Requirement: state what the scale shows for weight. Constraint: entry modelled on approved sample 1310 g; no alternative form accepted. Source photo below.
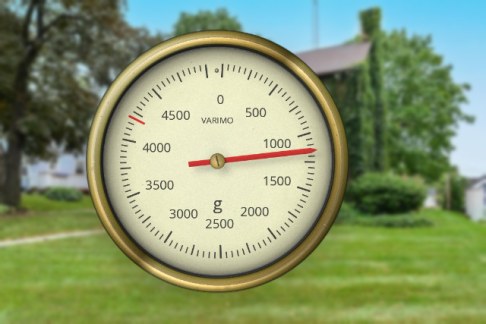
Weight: 1150 g
